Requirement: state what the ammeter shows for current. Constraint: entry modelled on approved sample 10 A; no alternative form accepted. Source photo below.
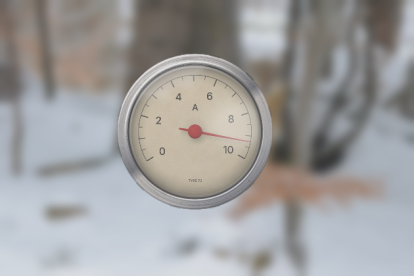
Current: 9.25 A
